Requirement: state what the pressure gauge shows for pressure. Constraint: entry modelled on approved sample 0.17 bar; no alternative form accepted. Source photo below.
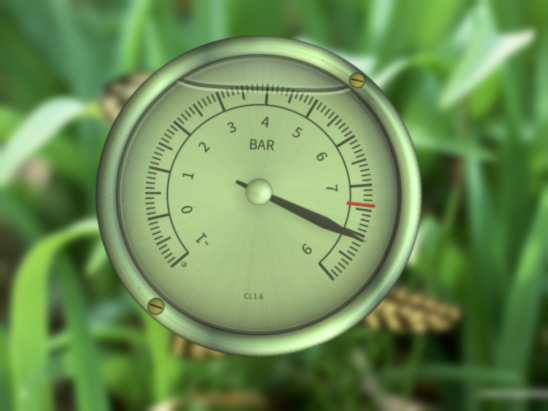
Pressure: 8.1 bar
